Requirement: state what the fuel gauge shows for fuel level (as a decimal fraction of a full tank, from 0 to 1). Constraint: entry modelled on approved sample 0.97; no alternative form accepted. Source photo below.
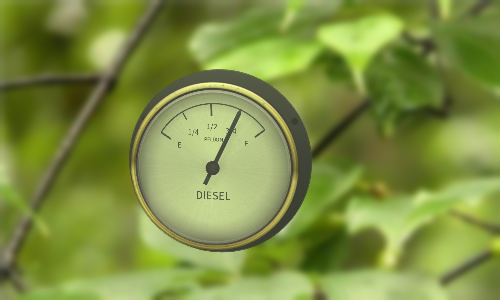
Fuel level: 0.75
